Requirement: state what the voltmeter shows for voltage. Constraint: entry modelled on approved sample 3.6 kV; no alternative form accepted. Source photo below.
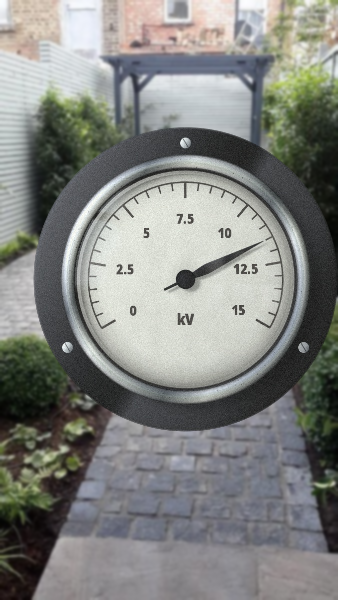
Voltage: 11.5 kV
